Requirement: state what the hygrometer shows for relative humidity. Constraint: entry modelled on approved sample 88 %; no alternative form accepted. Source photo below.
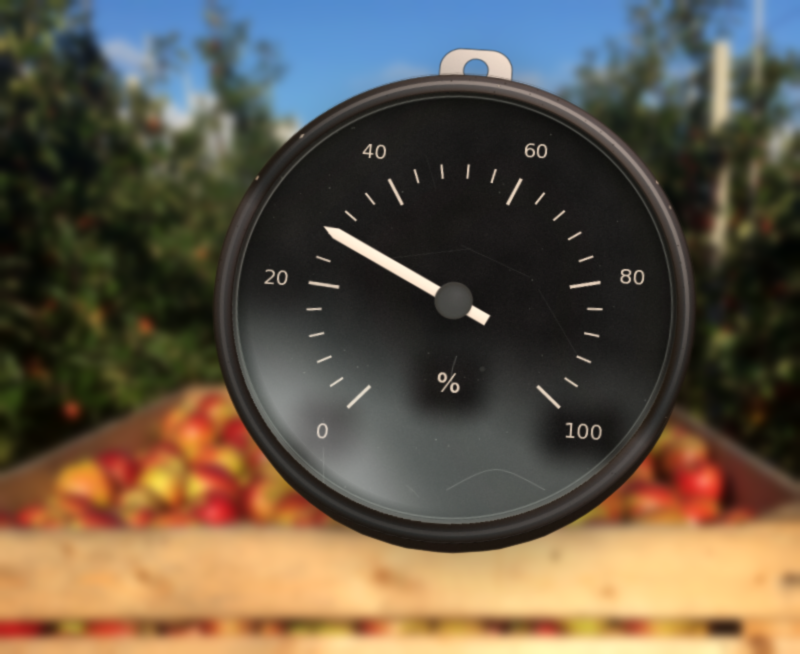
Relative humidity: 28 %
